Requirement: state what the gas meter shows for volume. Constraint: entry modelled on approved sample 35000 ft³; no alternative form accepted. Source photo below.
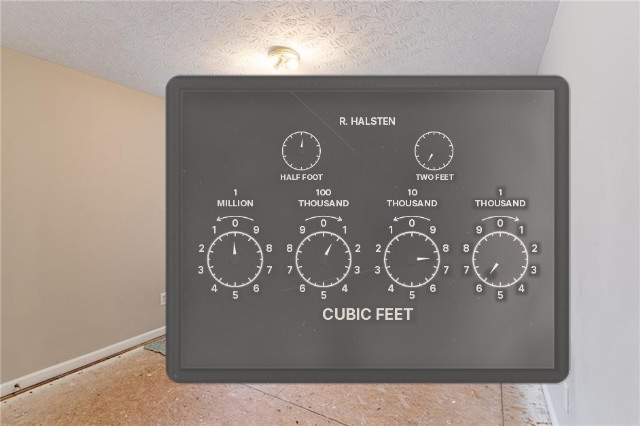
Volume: 7600 ft³
